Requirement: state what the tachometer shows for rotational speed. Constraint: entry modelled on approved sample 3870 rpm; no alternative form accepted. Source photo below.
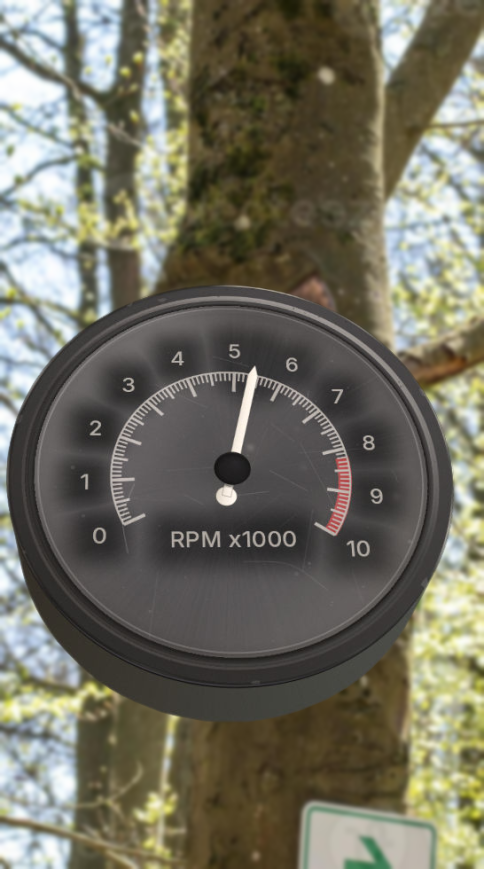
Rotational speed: 5400 rpm
